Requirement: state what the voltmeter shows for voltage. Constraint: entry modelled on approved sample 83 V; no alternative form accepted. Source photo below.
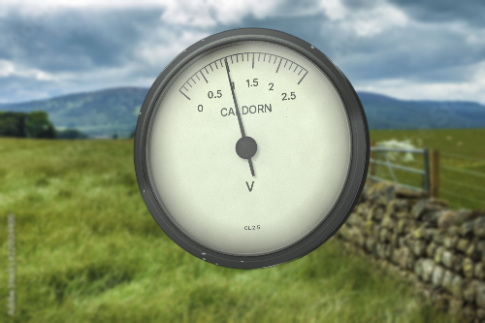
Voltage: 1 V
